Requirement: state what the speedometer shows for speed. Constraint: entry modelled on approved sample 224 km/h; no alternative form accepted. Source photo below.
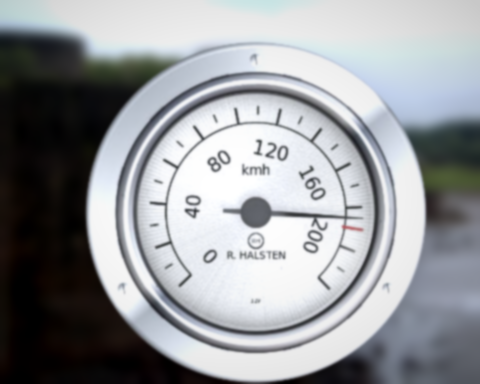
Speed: 185 km/h
